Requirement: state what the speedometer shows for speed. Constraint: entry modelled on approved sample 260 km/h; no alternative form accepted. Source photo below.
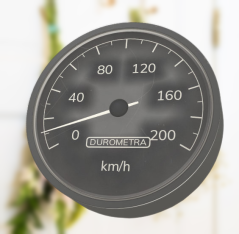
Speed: 10 km/h
